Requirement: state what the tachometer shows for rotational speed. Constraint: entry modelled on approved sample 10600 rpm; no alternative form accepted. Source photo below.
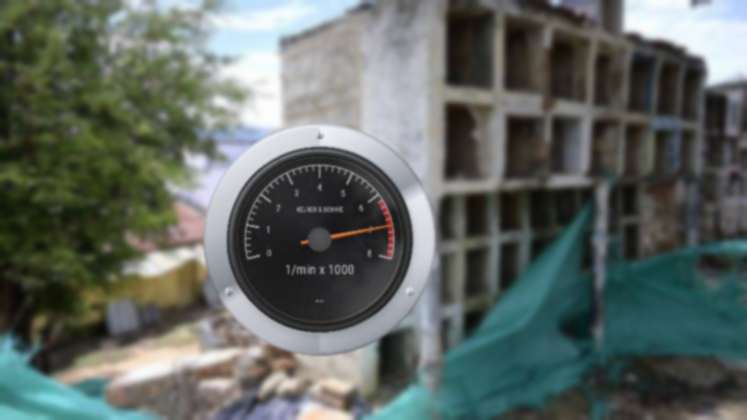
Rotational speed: 7000 rpm
